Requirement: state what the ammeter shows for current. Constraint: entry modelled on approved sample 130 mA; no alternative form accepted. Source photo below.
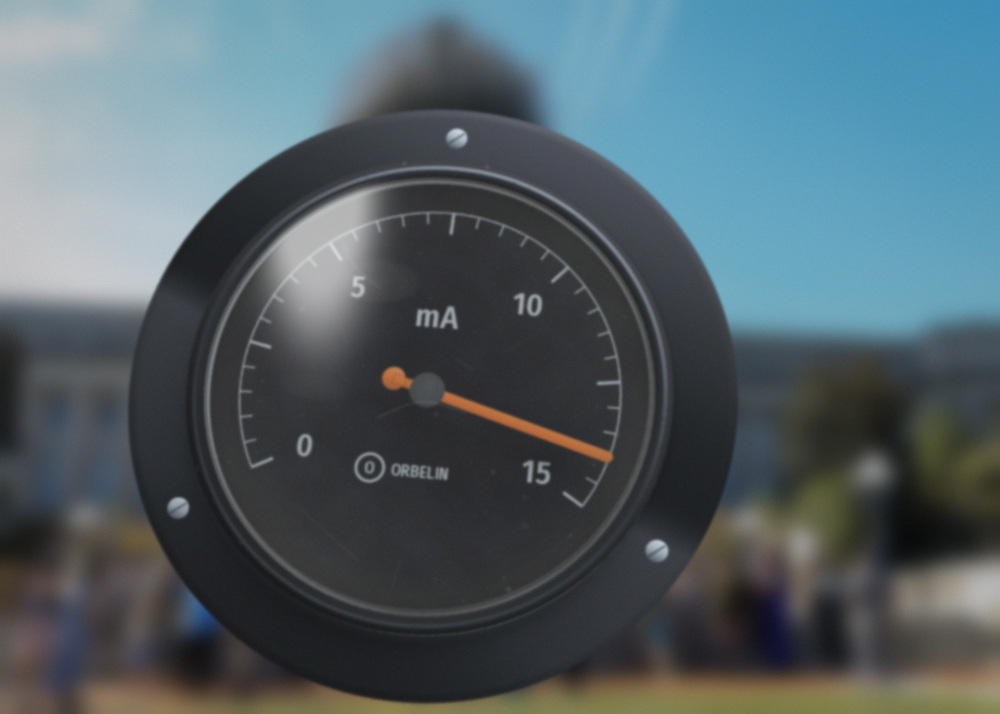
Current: 14 mA
